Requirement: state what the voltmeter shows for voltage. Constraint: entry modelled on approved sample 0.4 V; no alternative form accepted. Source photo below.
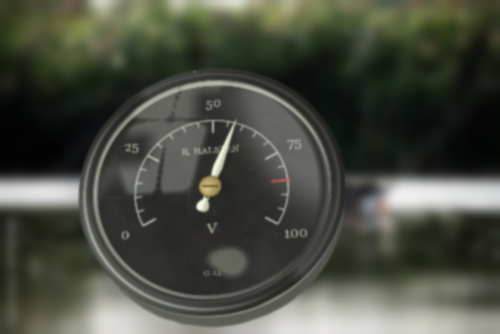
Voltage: 57.5 V
